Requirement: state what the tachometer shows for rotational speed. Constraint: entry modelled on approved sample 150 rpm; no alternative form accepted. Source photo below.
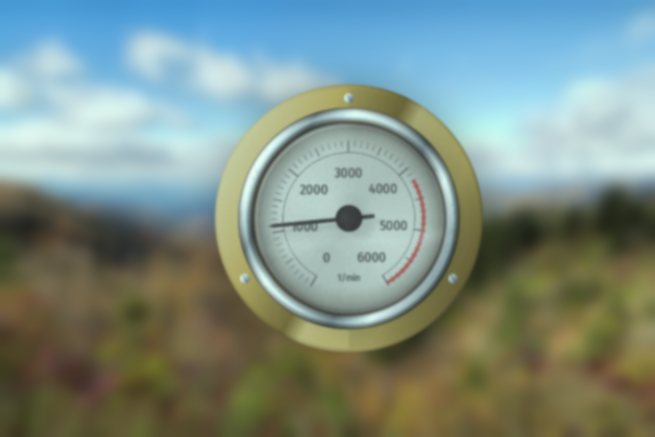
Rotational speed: 1100 rpm
